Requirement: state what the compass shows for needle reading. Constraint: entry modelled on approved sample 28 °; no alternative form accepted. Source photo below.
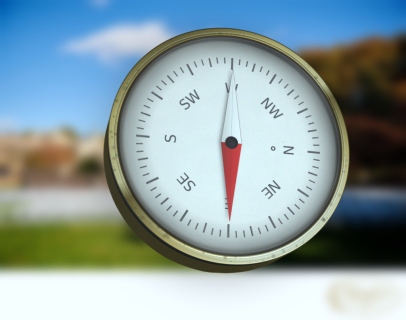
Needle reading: 90 °
